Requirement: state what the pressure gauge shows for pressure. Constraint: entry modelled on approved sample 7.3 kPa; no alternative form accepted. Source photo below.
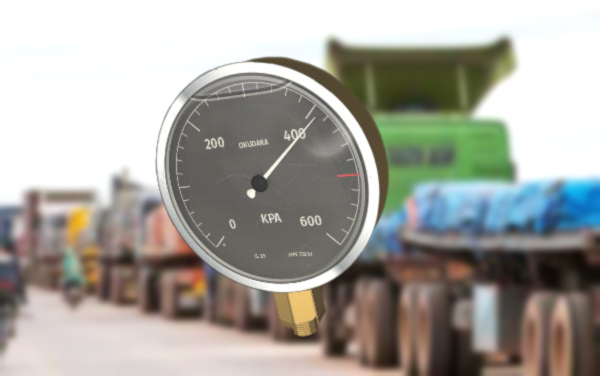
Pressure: 410 kPa
